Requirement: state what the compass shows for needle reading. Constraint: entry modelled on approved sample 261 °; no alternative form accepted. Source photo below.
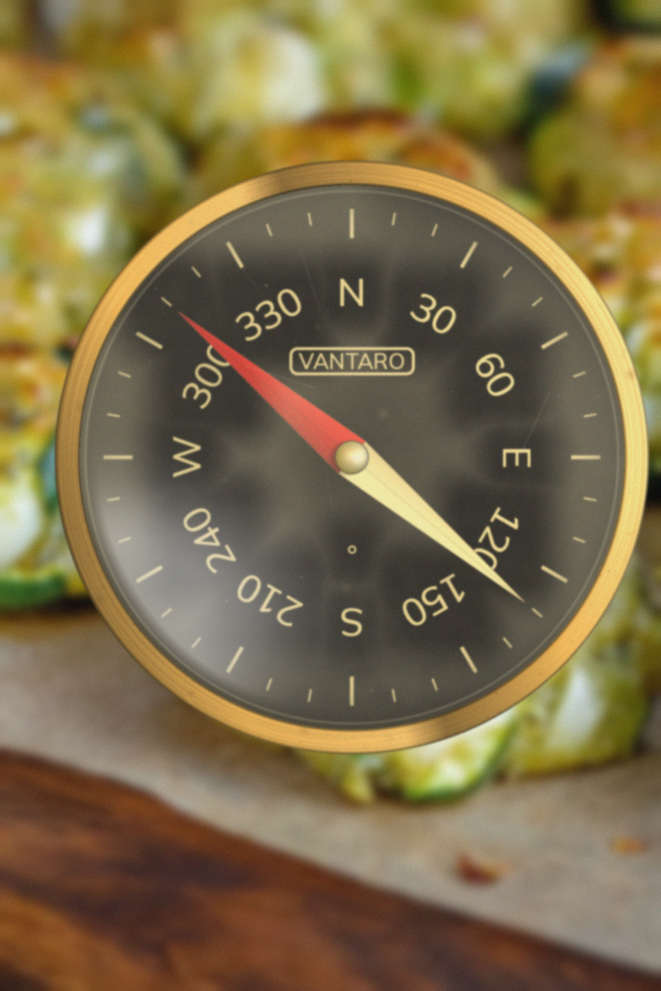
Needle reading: 310 °
